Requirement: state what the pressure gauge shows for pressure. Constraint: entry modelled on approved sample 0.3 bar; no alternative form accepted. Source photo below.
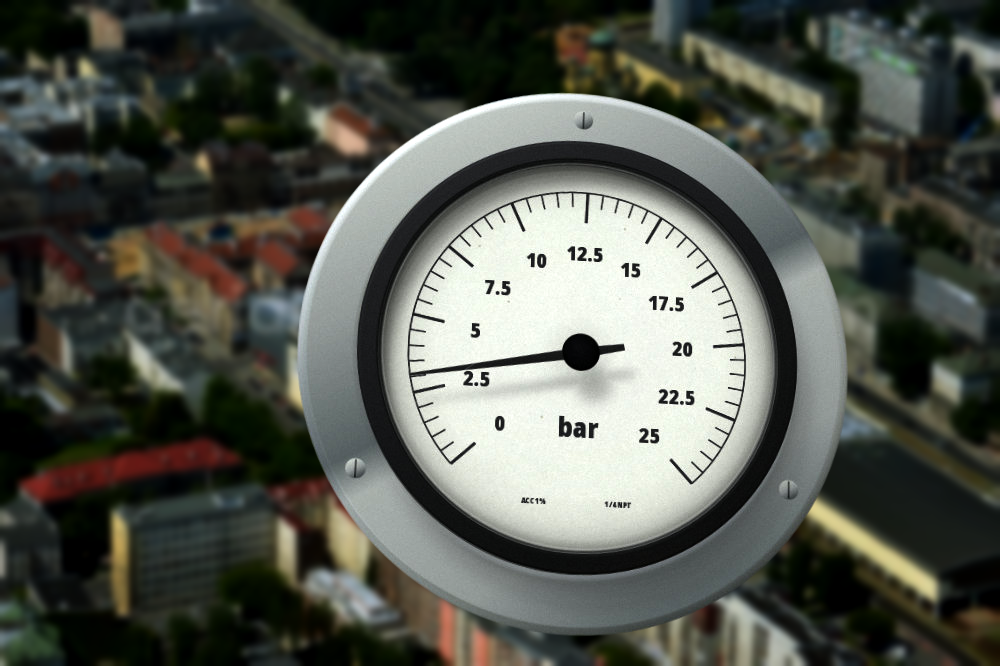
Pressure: 3 bar
